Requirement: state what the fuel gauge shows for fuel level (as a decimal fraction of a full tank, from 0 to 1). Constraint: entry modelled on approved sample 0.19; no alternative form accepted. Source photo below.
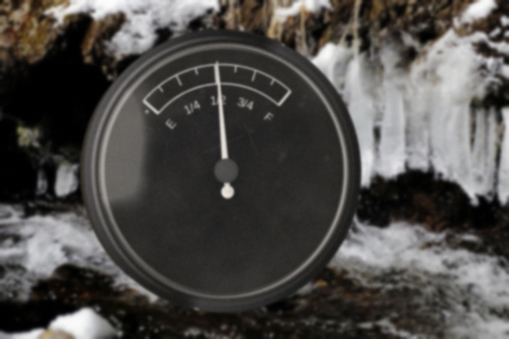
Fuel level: 0.5
